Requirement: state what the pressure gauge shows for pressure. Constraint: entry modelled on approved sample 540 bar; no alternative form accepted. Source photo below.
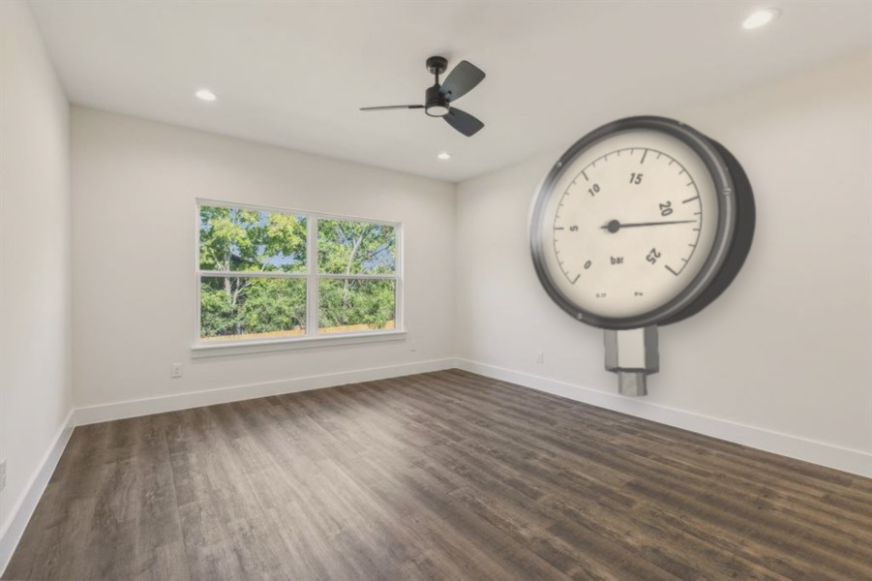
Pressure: 21.5 bar
